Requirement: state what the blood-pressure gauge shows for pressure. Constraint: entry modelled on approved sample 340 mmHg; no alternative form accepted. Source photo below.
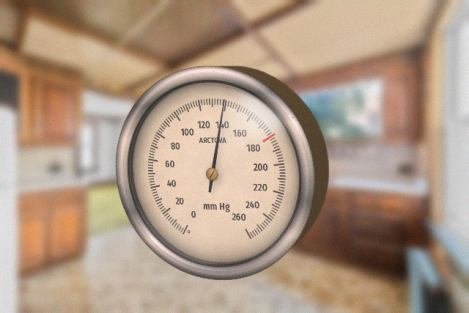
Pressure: 140 mmHg
